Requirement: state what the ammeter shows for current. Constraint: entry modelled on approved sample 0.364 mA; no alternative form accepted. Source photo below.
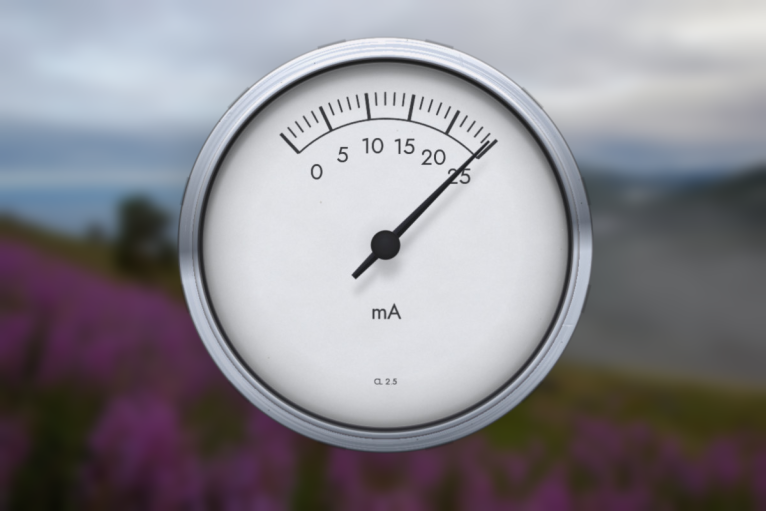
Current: 24.5 mA
